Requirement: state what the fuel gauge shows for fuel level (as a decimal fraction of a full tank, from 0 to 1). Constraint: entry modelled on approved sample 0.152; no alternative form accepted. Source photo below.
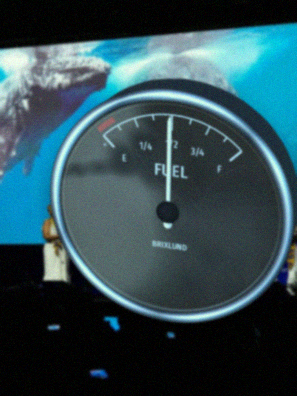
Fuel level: 0.5
